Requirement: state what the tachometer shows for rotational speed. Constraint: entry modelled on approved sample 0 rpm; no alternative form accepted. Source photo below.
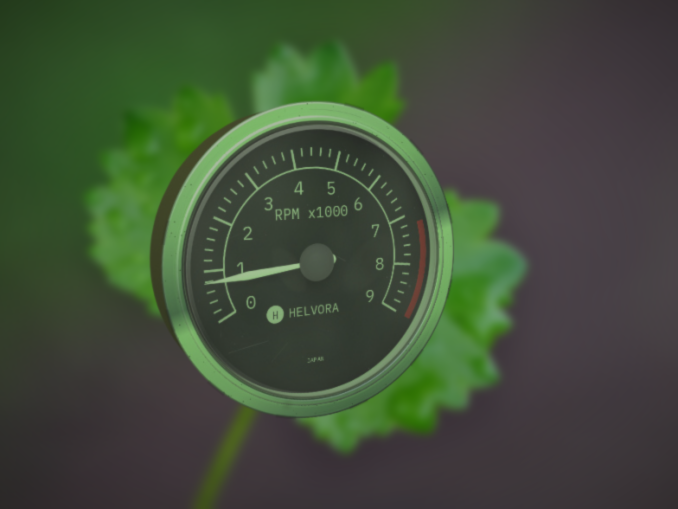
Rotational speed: 800 rpm
